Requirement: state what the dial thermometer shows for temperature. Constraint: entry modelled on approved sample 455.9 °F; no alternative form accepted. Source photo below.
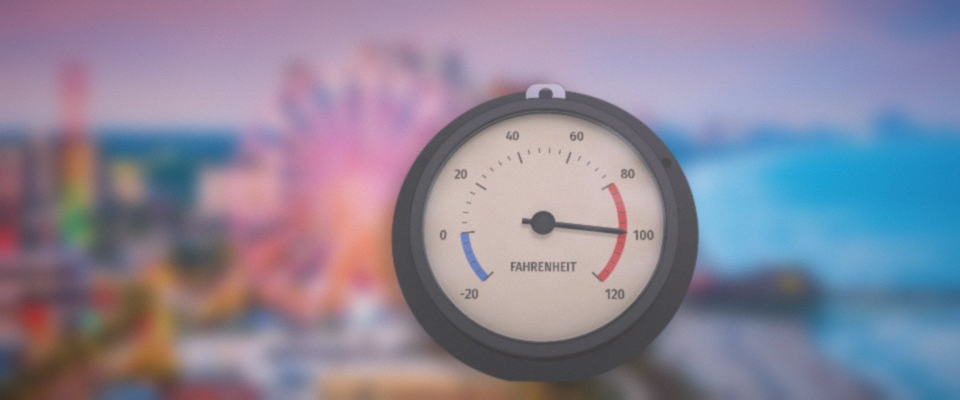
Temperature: 100 °F
